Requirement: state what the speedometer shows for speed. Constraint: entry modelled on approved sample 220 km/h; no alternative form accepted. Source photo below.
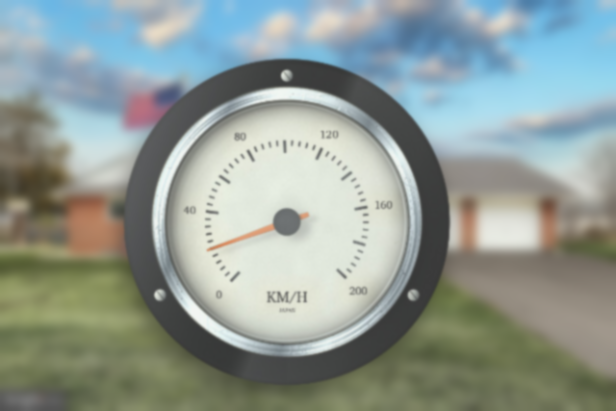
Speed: 20 km/h
